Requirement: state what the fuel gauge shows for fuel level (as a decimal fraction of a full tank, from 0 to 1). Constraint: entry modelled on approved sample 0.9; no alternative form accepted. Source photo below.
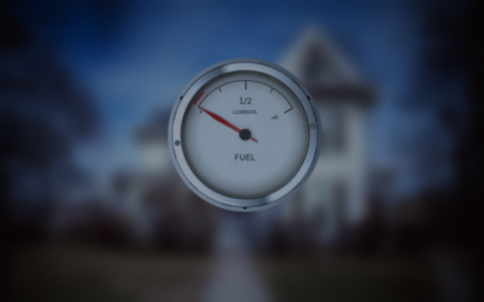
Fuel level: 0
